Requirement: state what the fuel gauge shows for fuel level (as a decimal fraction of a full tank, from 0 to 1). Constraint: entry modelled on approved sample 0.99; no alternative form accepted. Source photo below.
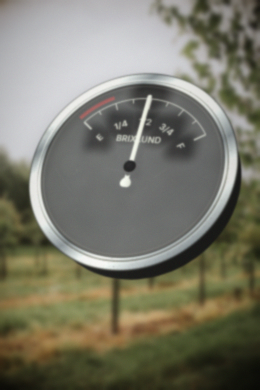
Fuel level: 0.5
